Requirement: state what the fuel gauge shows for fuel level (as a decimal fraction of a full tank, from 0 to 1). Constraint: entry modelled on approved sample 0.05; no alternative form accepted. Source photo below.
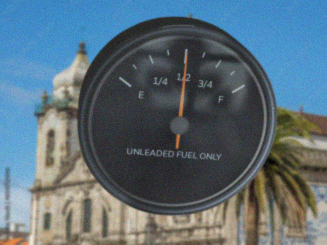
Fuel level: 0.5
